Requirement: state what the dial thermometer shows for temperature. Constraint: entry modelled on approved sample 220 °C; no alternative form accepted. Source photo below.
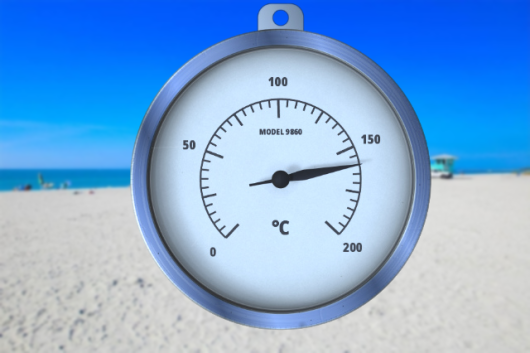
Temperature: 160 °C
